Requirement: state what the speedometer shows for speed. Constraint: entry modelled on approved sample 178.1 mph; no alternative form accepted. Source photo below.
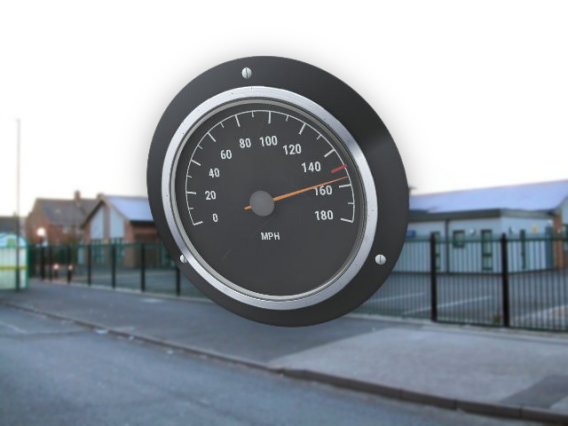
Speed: 155 mph
